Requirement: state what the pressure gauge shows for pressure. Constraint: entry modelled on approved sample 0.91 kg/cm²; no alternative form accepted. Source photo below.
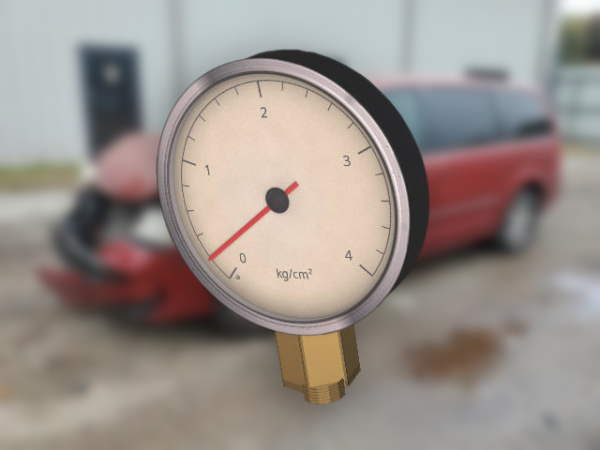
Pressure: 0.2 kg/cm²
